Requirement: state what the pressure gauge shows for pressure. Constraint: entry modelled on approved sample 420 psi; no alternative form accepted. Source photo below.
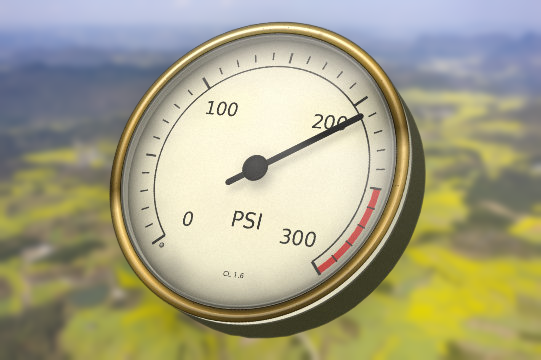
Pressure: 210 psi
